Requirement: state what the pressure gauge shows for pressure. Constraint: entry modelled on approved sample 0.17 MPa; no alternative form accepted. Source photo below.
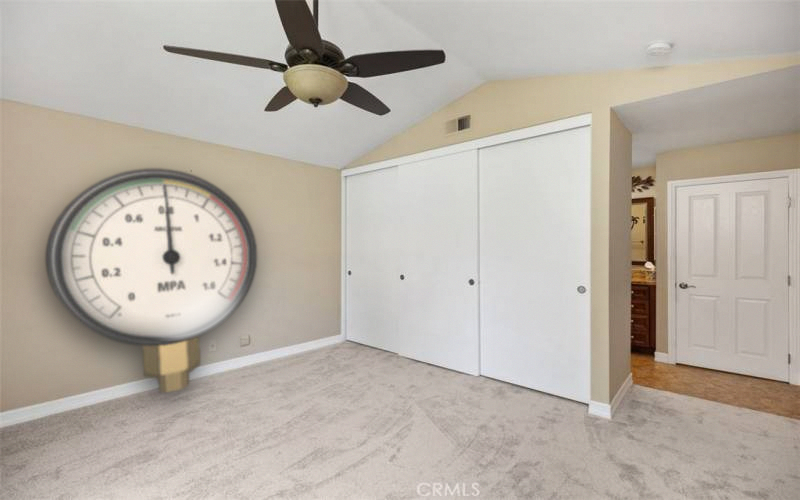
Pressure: 0.8 MPa
